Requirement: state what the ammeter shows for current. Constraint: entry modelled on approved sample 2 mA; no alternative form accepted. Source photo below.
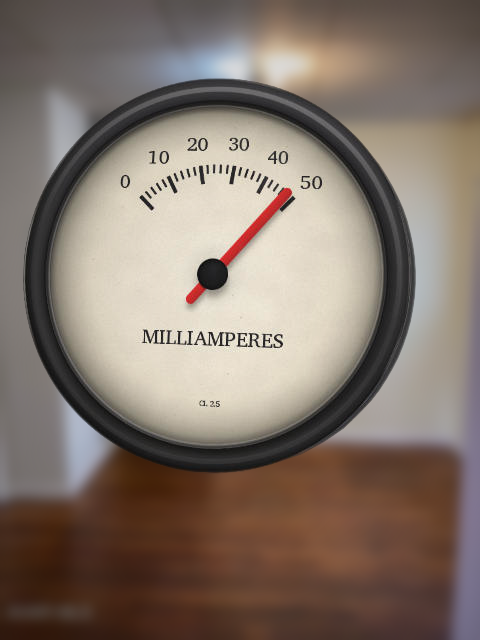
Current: 48 mA
